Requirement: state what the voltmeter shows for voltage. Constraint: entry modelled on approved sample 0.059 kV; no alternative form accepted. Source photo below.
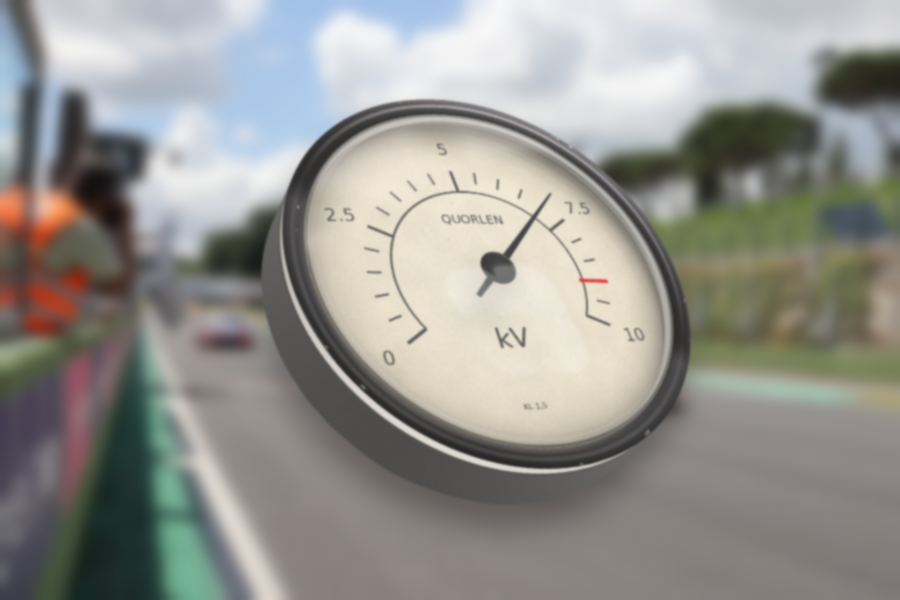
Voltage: 7 kV
